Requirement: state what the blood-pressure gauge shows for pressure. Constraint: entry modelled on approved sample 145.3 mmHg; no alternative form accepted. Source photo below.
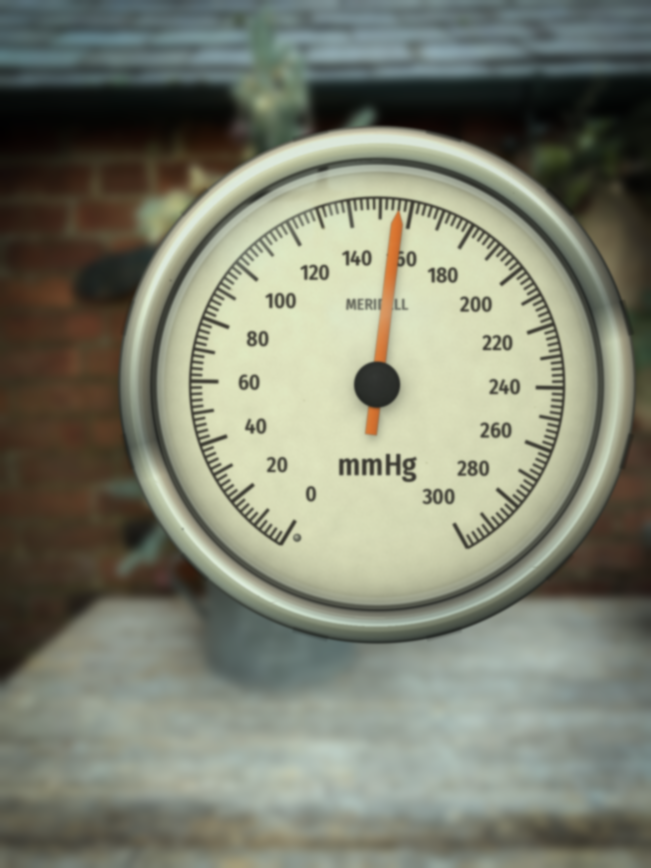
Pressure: 156 mmHg
